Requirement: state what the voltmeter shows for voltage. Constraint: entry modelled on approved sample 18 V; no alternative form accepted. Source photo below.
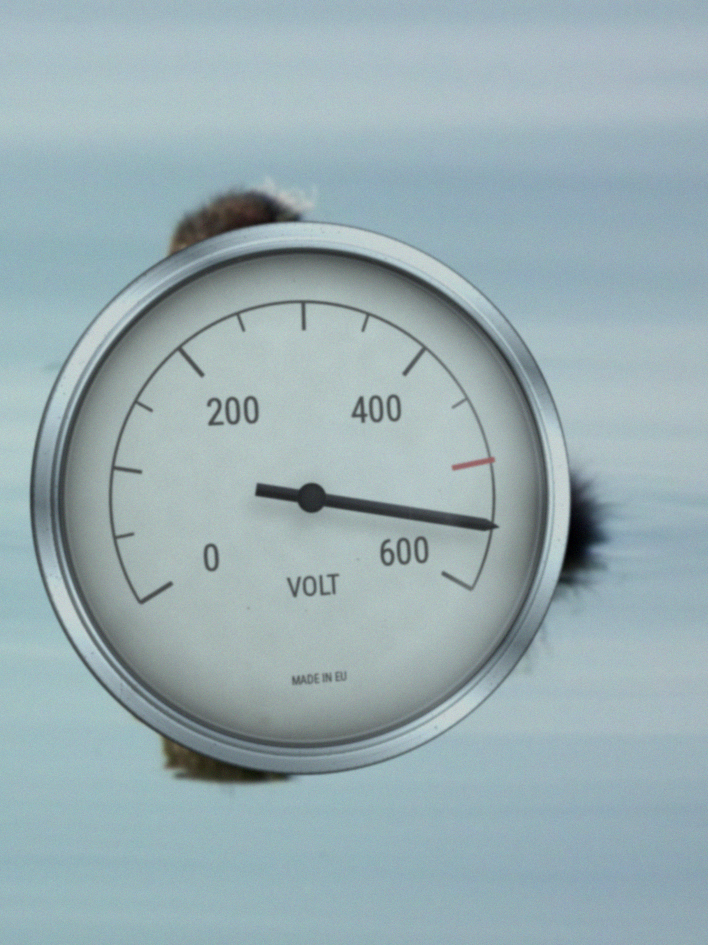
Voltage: 550 V
